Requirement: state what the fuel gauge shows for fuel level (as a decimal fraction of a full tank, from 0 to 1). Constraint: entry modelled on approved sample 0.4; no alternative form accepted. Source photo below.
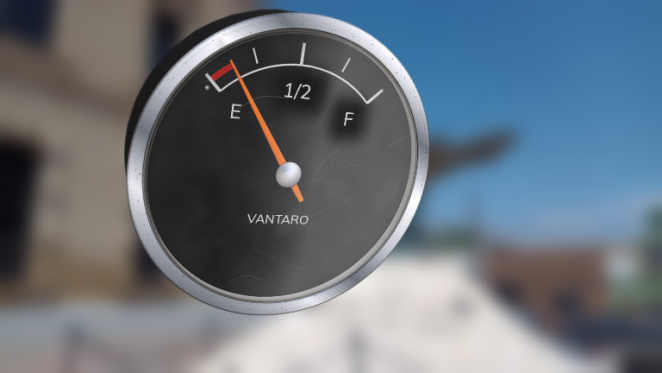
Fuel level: 0.125
